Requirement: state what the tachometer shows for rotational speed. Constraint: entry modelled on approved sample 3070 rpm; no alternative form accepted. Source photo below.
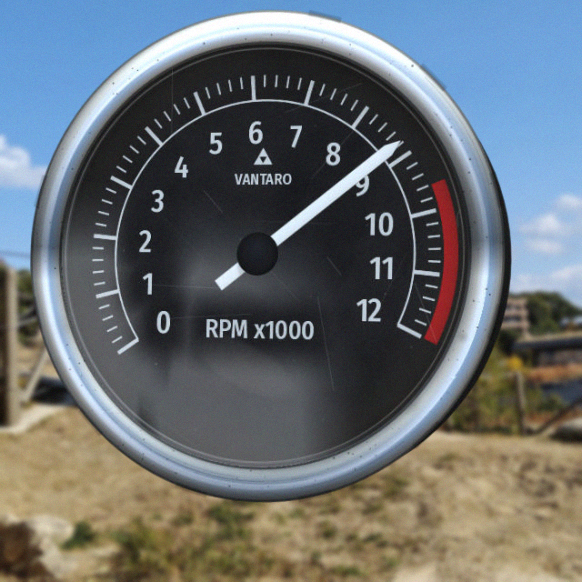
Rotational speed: 8800 rpm
